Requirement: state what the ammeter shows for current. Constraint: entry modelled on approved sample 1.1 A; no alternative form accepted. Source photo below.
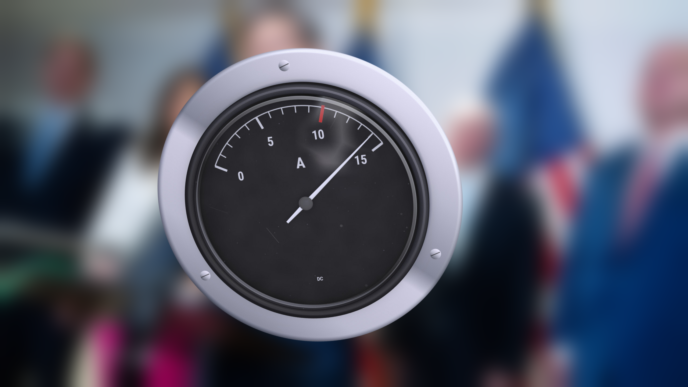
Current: 14 A
